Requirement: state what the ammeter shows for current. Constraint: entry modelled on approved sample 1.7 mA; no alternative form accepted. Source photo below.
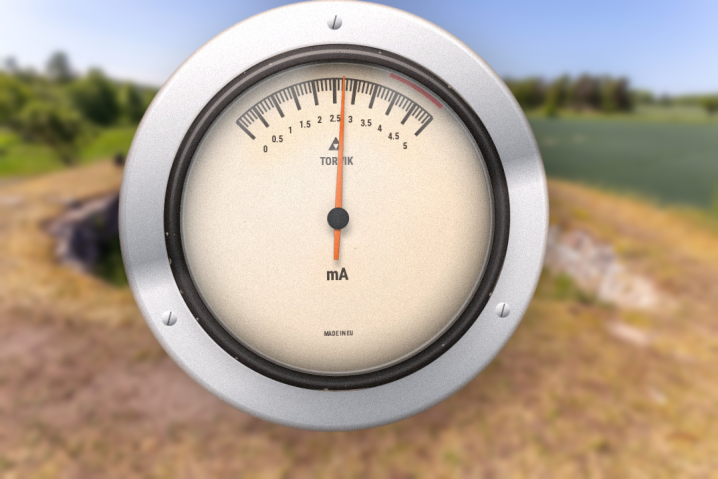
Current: 2.7 mA
